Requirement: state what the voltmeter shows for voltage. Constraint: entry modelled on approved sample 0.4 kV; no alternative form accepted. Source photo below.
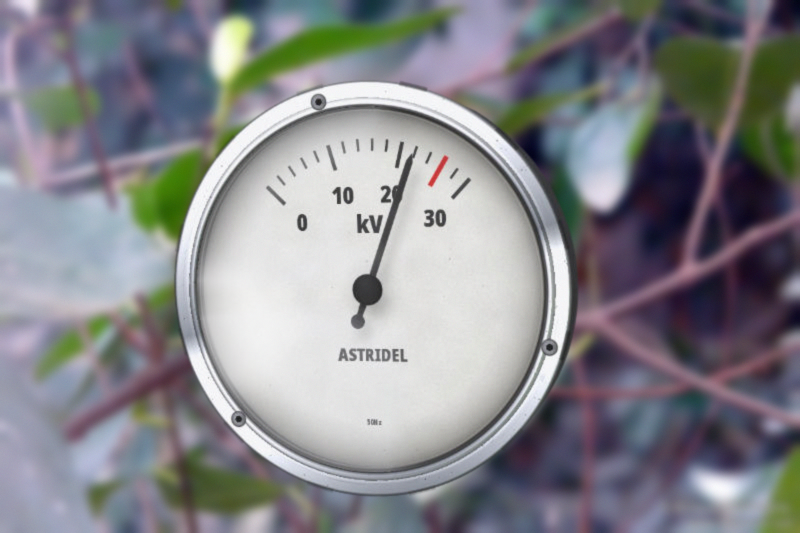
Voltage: 22 kV
